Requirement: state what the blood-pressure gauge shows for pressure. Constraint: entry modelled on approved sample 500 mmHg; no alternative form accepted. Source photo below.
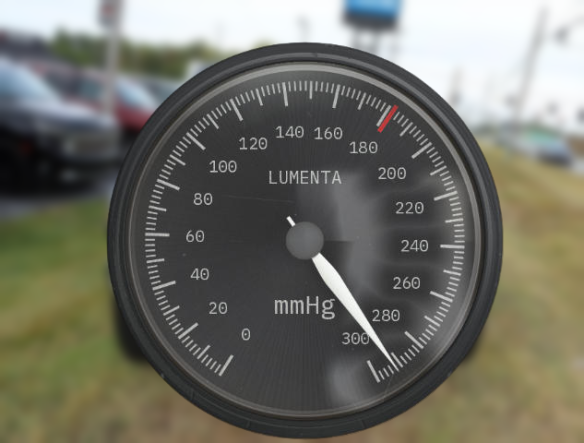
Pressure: 292 mmHg
